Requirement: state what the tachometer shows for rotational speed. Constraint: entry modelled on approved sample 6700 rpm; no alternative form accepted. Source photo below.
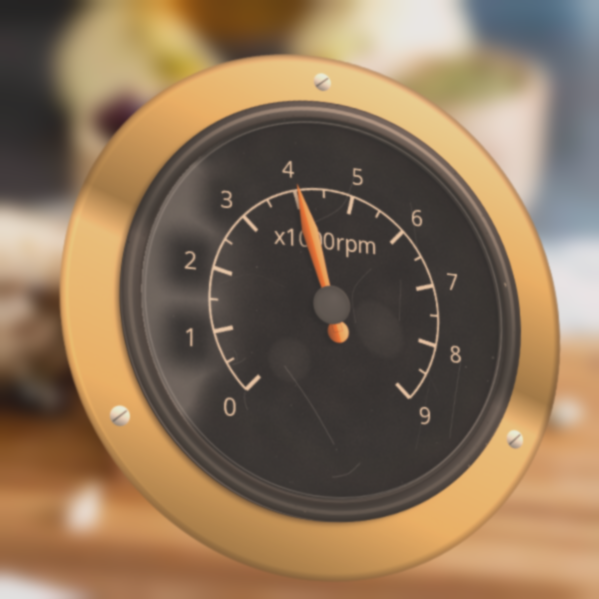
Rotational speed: 4000 rpm
